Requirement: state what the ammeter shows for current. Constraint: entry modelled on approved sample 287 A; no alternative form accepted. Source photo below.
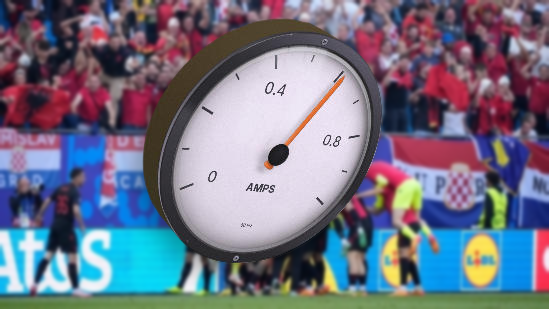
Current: 0.6 A
